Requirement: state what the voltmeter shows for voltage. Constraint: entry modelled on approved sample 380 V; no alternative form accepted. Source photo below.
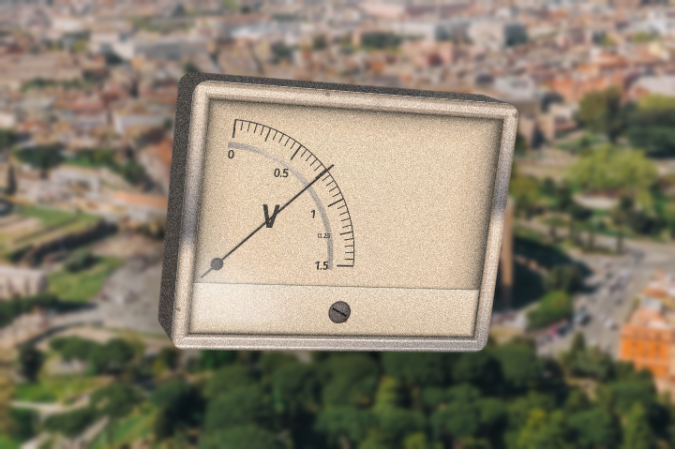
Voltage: 0.75 V
